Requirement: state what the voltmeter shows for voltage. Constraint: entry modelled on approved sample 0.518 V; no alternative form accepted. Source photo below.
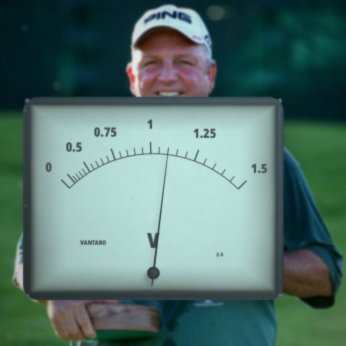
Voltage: 1.1 V
